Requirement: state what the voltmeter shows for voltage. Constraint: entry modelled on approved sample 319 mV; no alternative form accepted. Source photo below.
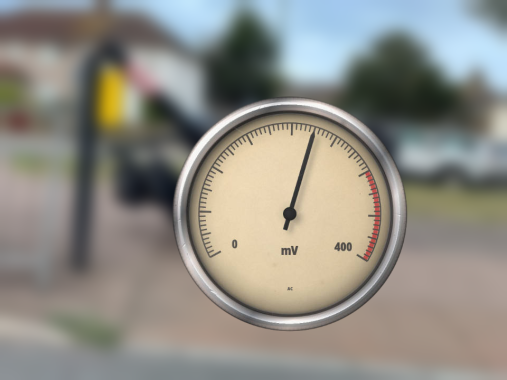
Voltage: 225 mV
